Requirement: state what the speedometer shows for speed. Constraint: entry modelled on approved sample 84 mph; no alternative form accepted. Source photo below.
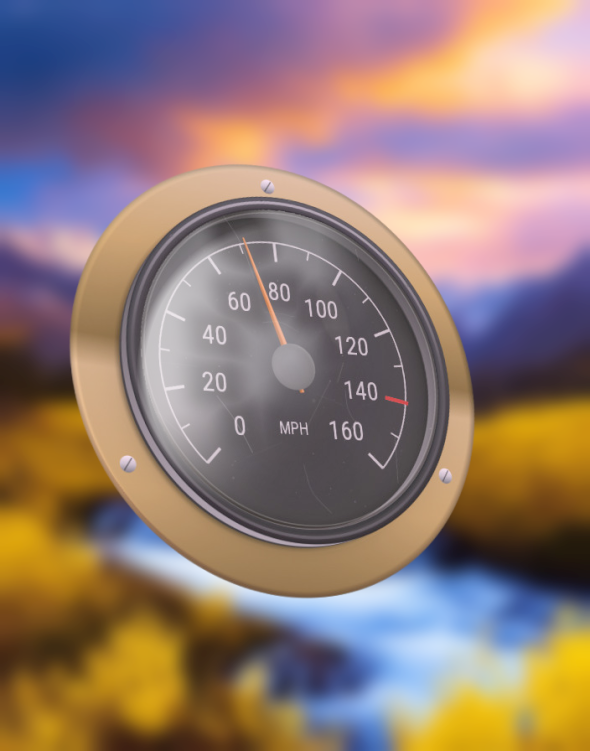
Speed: 70 mph
